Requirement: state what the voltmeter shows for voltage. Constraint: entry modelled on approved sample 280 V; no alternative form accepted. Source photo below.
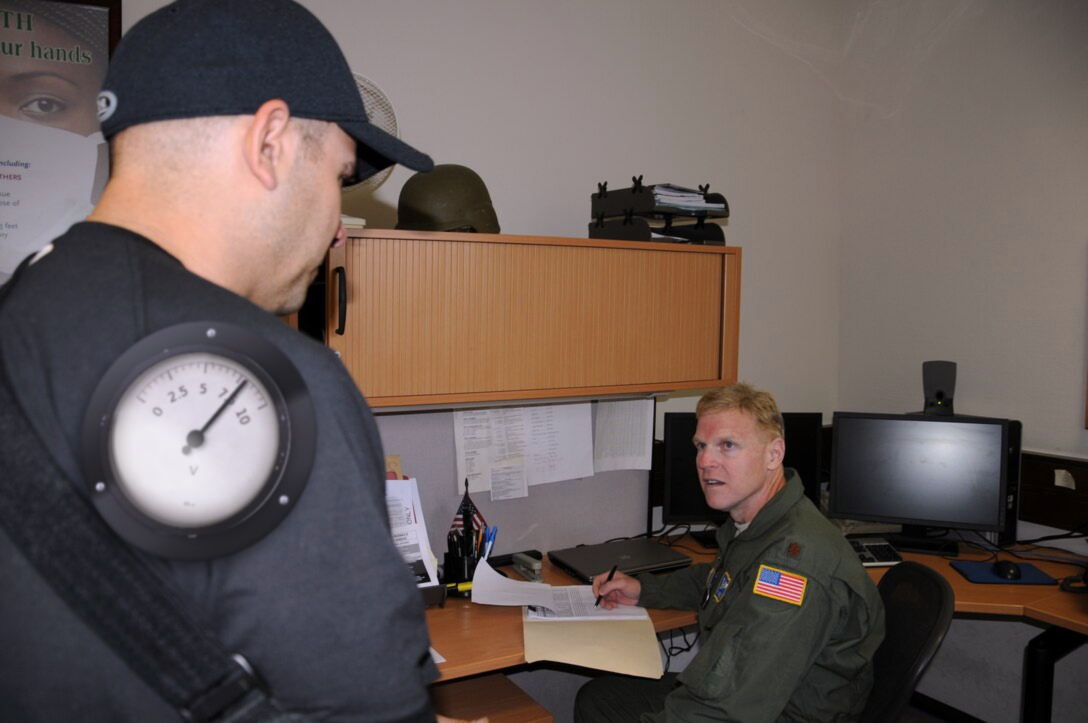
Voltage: 8 V
